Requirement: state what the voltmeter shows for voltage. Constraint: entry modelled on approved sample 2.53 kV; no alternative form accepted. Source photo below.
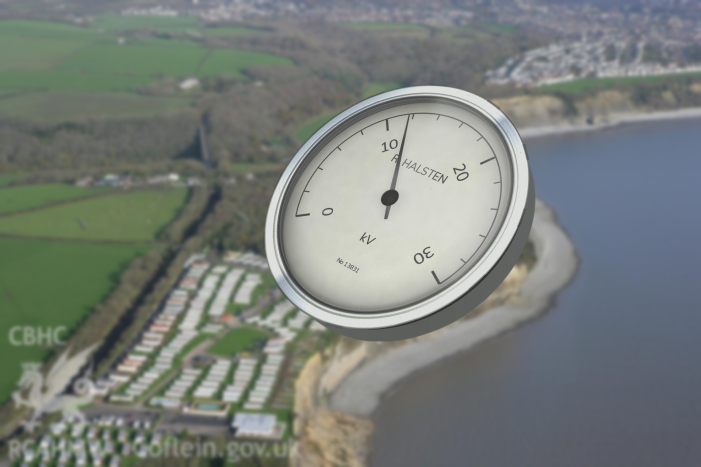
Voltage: 12 kV
